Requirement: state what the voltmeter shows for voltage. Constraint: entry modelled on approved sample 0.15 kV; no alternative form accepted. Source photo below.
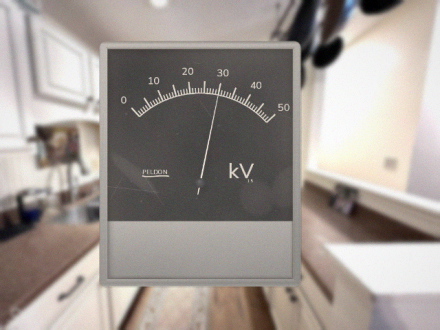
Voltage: 30 kV
